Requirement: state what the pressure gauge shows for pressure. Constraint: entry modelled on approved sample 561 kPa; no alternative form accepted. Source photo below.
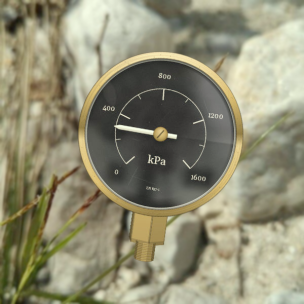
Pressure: 300 kPa
